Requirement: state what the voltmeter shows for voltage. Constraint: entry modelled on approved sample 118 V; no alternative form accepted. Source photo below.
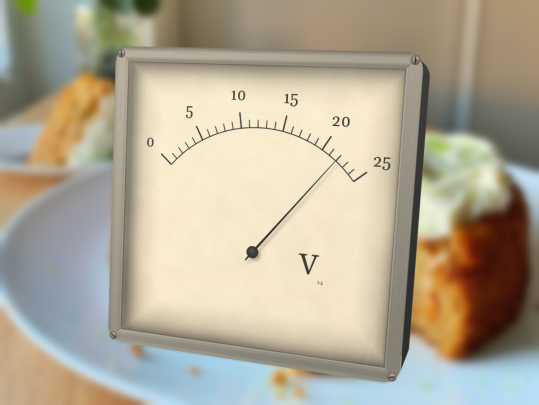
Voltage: 22 V
